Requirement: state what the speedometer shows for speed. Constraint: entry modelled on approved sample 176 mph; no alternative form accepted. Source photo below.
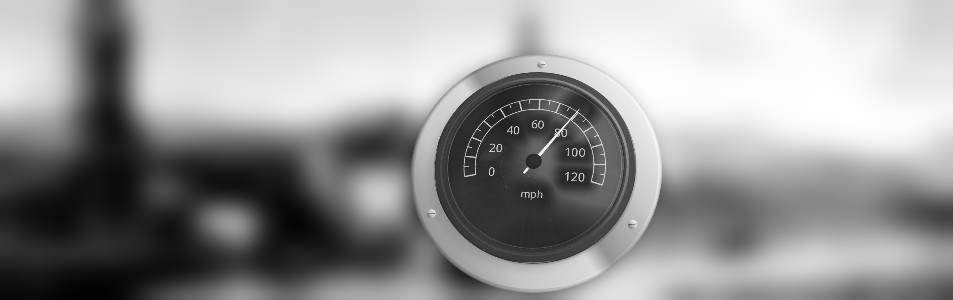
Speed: 80 mph
